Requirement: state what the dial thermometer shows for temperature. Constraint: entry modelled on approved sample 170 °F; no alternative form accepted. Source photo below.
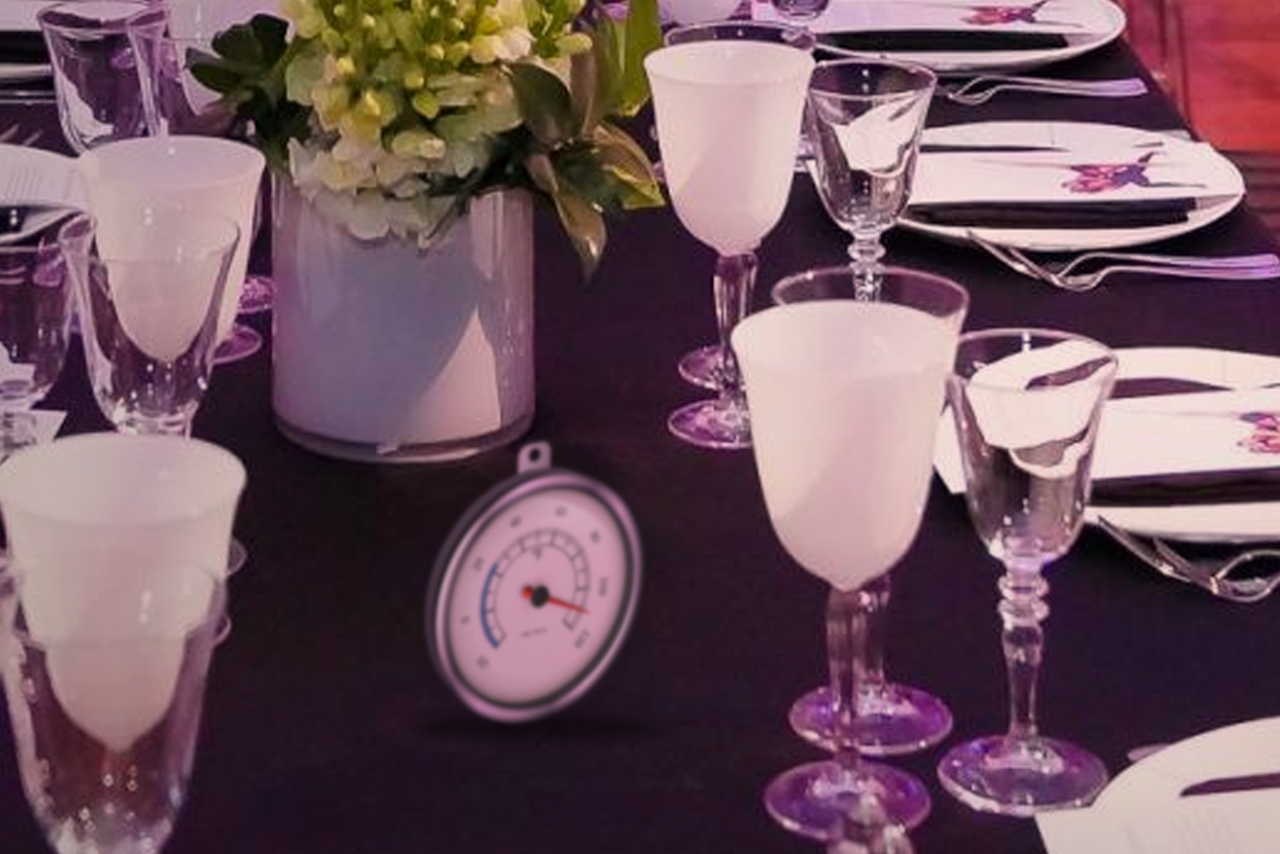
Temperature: 110 °F
